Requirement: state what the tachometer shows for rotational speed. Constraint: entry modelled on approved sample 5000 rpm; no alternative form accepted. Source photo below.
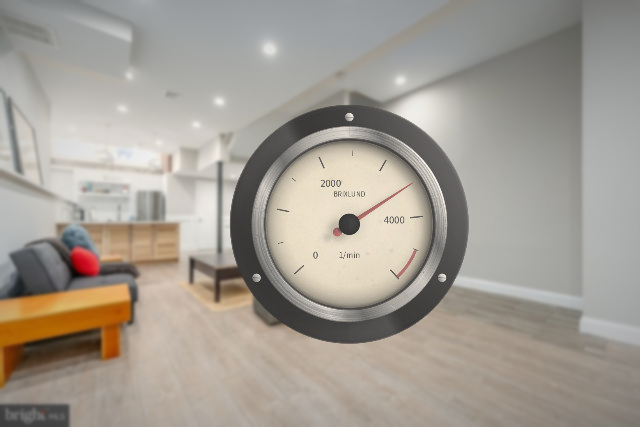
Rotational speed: 3500 rpm
